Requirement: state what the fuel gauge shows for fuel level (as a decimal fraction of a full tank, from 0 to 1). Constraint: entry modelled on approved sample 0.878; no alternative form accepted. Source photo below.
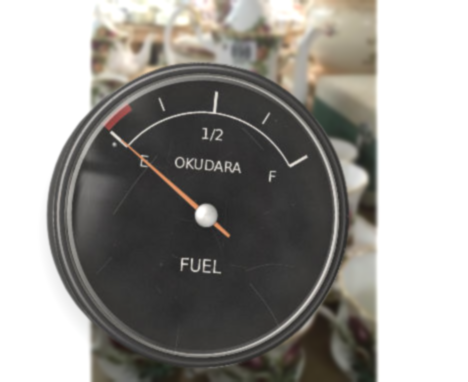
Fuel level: 0
